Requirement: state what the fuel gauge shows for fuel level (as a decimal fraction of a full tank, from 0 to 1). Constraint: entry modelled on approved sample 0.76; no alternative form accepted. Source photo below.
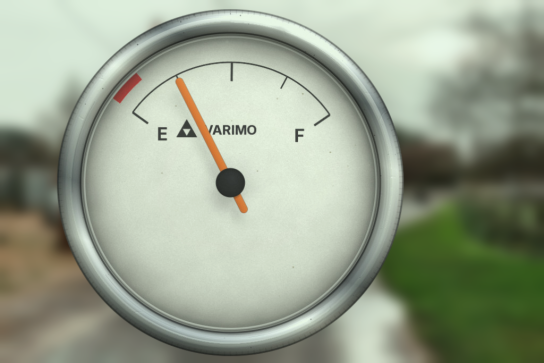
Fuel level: 0.25
